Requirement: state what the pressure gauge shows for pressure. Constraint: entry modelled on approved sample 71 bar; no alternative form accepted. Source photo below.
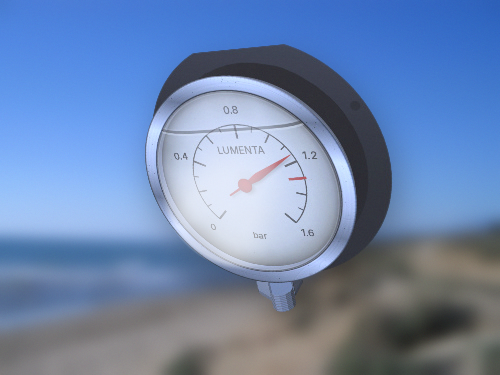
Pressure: 1.15 bar
